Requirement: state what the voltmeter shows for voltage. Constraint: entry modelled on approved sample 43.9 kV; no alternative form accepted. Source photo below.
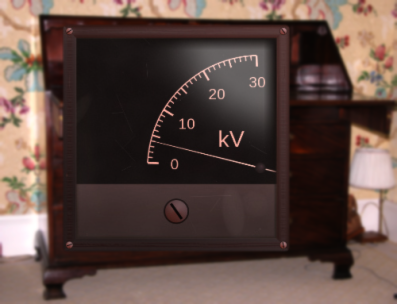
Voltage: 4 kV
